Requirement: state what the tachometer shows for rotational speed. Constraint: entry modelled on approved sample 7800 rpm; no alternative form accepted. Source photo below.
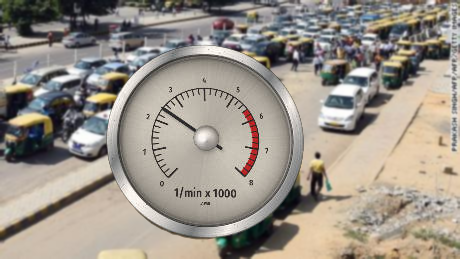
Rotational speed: 2400 rpm
